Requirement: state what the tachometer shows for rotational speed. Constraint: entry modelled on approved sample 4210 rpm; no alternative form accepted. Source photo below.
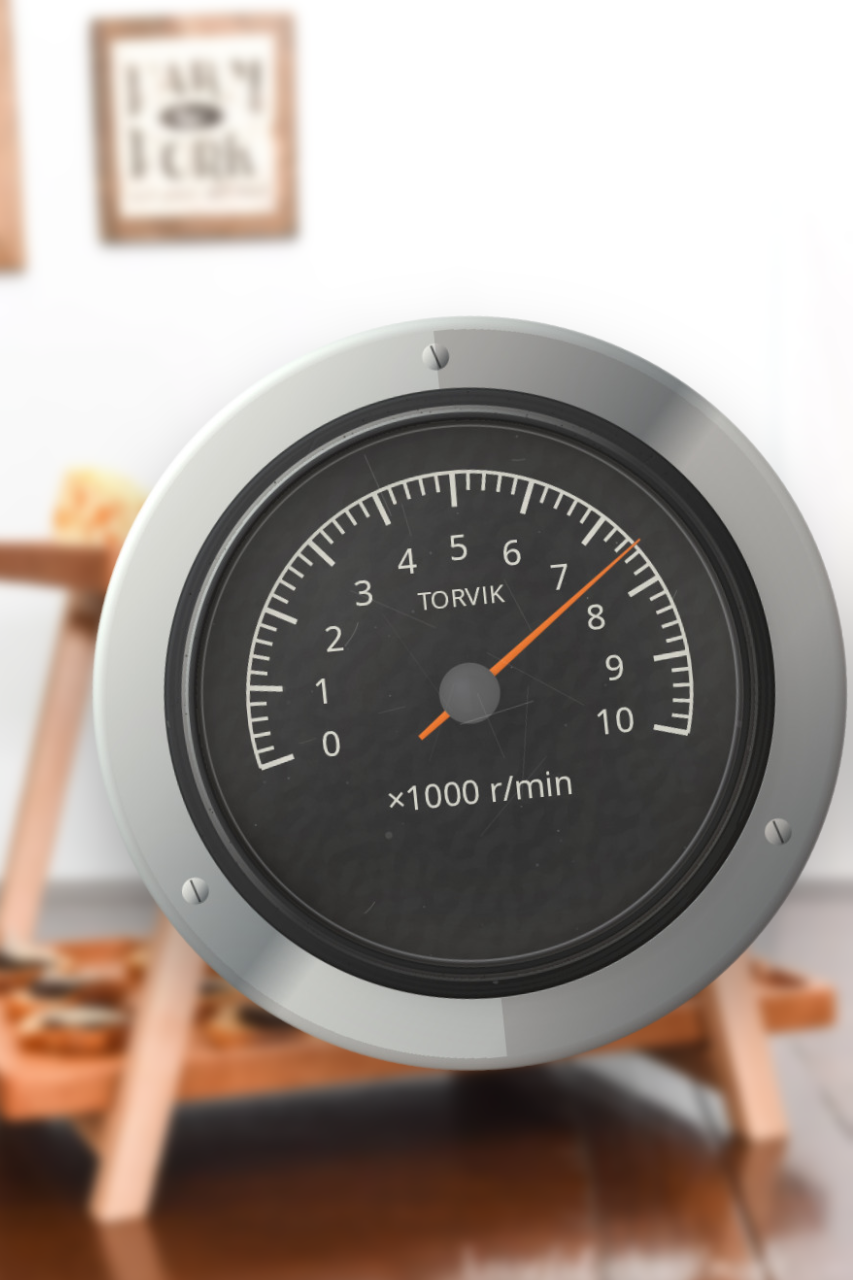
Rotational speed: 7500 rpm
